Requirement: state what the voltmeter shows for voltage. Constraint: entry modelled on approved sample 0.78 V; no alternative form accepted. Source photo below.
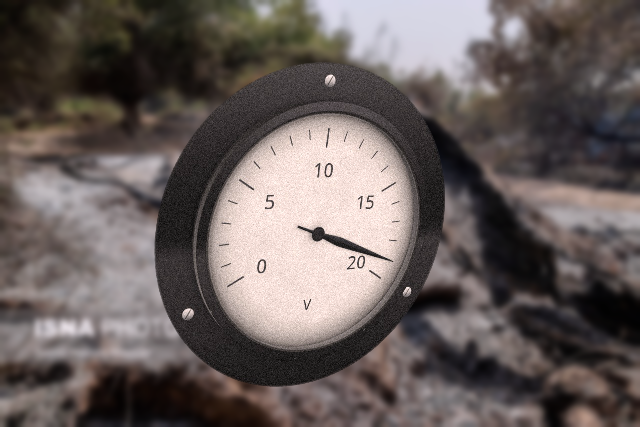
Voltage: 19 V
